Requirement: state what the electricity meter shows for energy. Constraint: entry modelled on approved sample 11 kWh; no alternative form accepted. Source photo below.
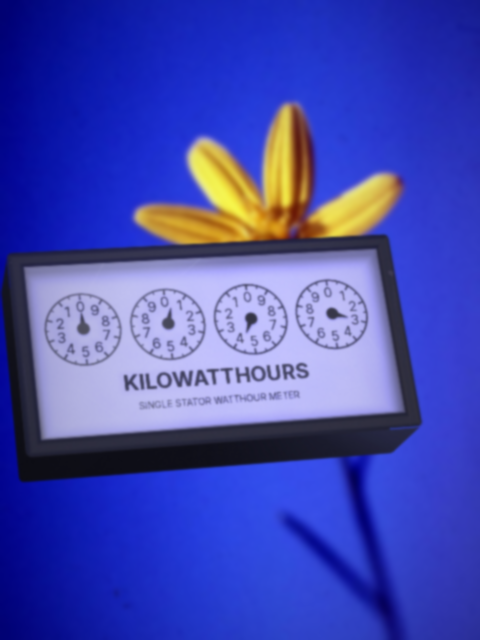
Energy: 43 kWh
